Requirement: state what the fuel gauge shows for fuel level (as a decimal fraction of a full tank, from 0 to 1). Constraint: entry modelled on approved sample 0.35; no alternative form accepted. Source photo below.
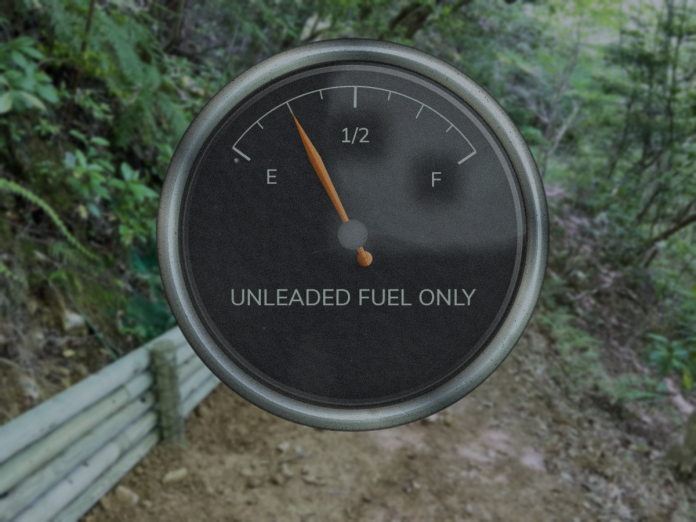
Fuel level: 0.25
